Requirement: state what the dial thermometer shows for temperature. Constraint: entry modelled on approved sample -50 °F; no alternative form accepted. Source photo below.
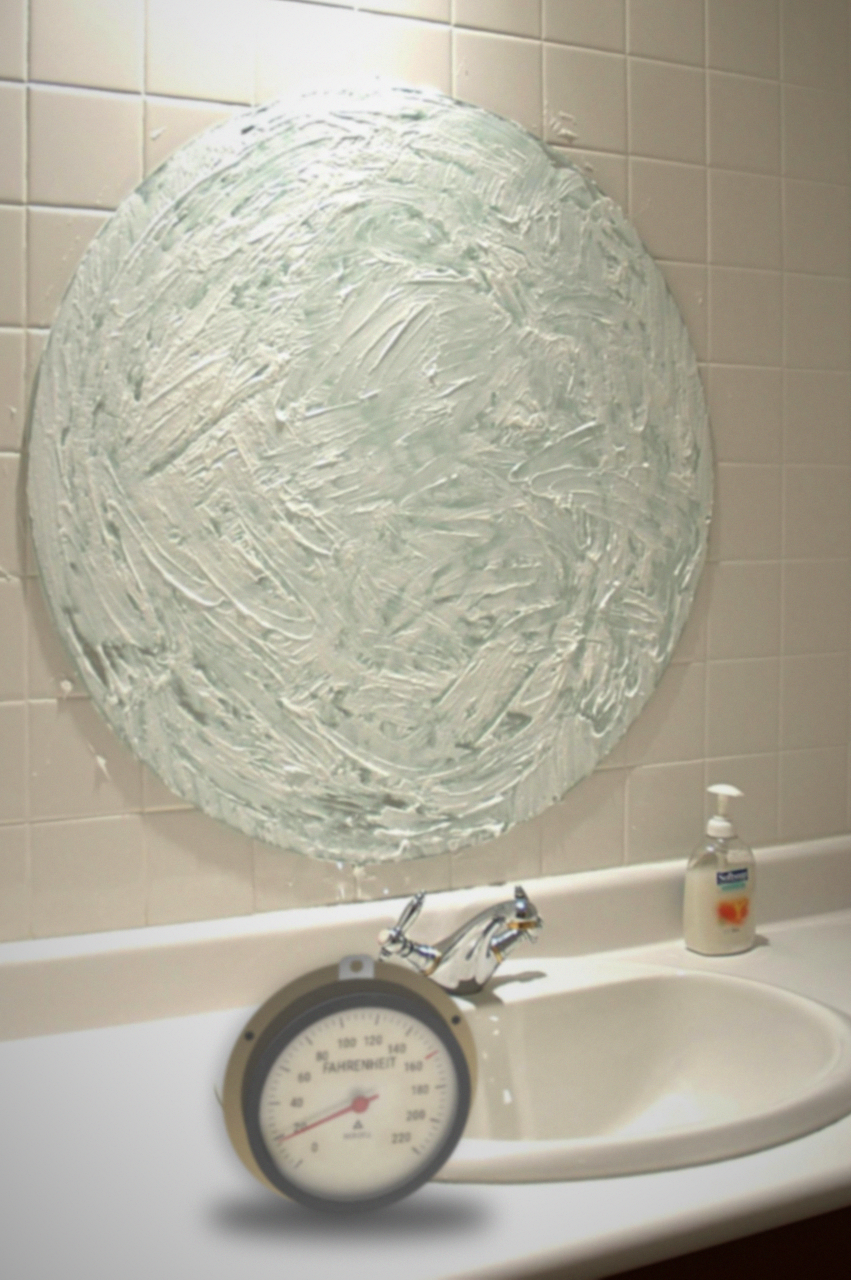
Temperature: 20 °F
